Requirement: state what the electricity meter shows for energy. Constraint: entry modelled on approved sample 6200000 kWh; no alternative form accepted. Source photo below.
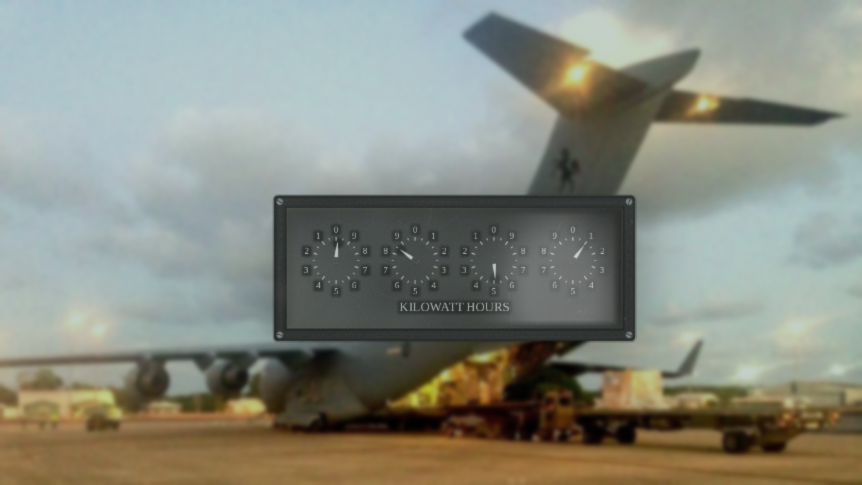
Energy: 9851 kWh
